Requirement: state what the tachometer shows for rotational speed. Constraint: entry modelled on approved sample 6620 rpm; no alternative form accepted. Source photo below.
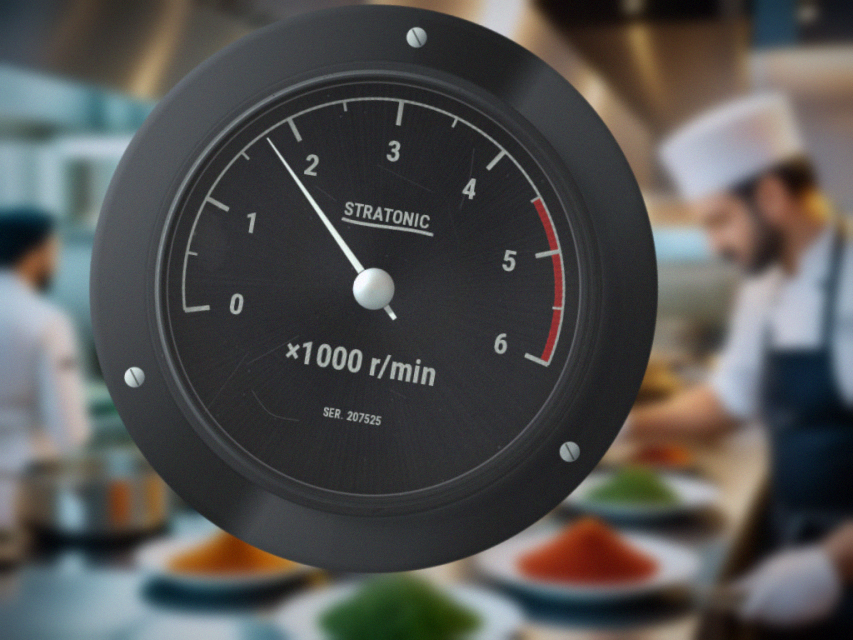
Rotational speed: 1750 rpm
